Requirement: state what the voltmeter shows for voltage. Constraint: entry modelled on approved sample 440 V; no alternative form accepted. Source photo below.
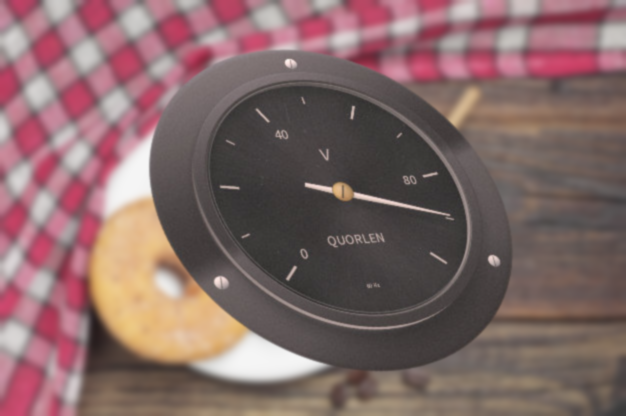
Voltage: 90 V
